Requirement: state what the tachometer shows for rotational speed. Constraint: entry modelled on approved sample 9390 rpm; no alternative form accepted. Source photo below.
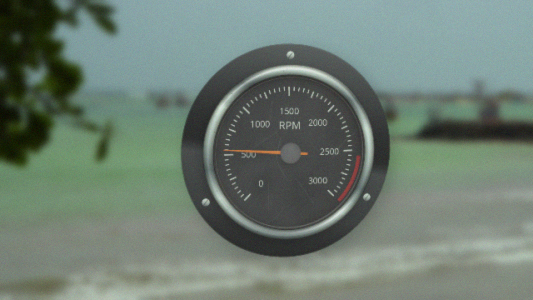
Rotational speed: 550 rpm
